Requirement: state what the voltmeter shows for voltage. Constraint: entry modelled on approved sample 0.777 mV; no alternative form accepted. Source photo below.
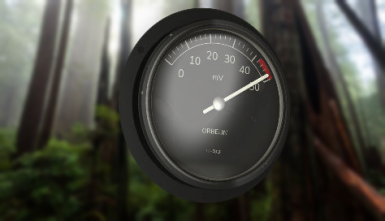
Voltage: 48 mV
